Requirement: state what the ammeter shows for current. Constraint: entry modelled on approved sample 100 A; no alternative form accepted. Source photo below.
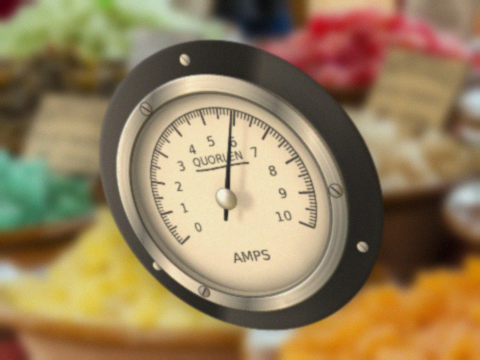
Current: 6 A
